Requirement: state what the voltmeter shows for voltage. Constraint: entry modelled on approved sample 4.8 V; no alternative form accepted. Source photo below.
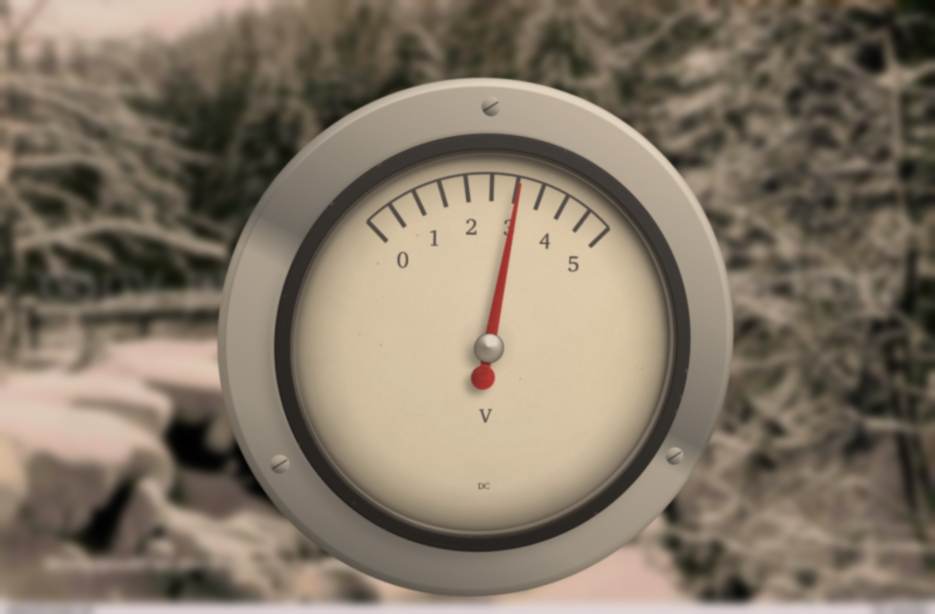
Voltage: 3 V
